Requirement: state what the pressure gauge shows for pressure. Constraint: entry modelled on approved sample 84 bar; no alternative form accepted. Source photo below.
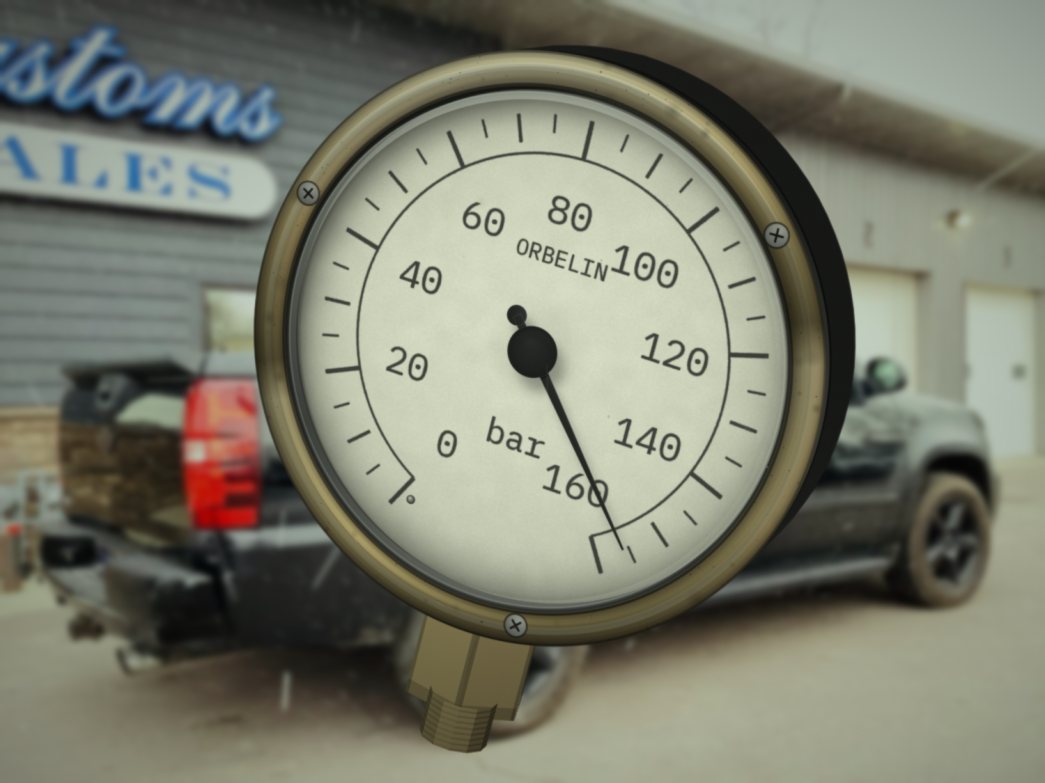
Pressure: 155 bar
